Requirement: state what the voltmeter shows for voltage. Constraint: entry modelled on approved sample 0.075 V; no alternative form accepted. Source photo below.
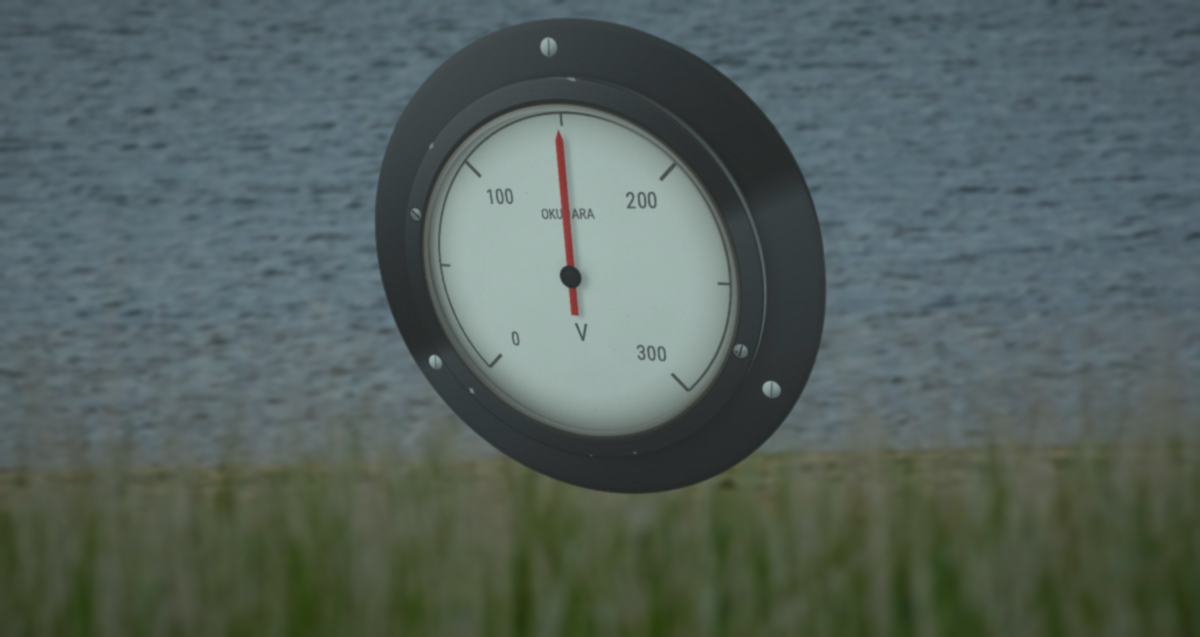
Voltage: 150 V
